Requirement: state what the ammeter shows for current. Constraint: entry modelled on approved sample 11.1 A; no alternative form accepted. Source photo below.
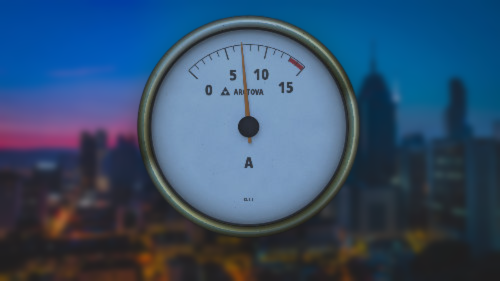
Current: 7 A
